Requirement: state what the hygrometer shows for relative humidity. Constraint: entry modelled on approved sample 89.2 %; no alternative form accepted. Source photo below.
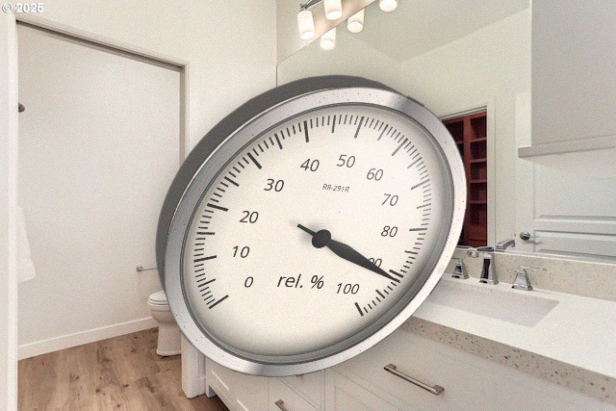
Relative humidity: 91 %
